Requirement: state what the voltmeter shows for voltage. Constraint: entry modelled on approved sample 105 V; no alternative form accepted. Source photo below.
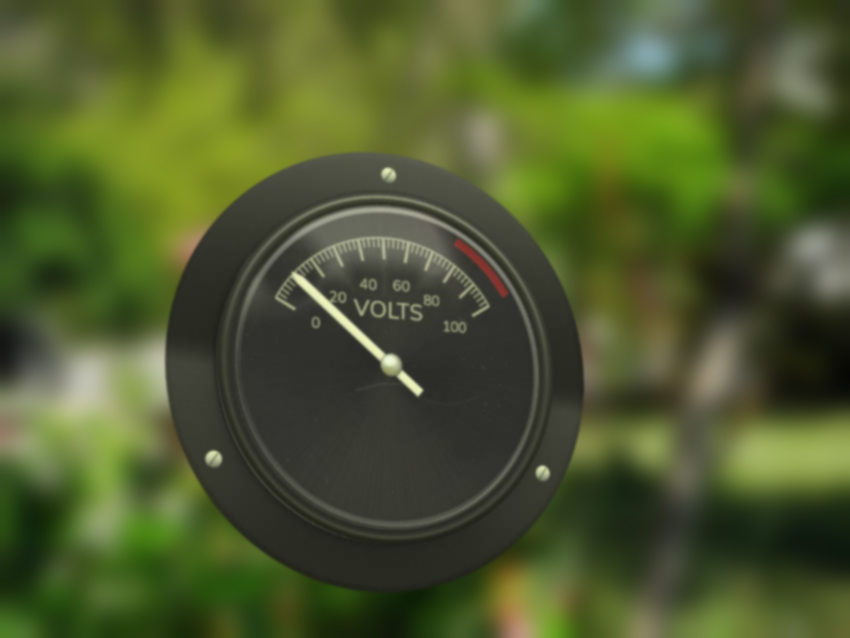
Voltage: 10 V
